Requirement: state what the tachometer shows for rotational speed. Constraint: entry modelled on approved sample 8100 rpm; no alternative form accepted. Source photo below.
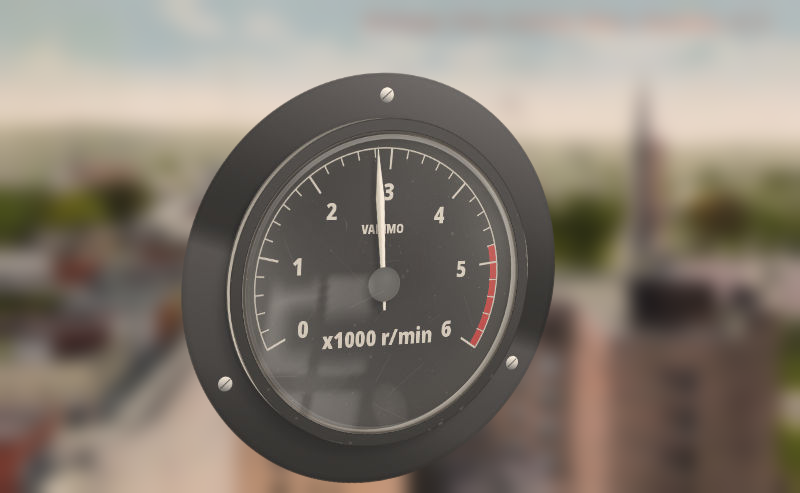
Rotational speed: 2800 rpm
